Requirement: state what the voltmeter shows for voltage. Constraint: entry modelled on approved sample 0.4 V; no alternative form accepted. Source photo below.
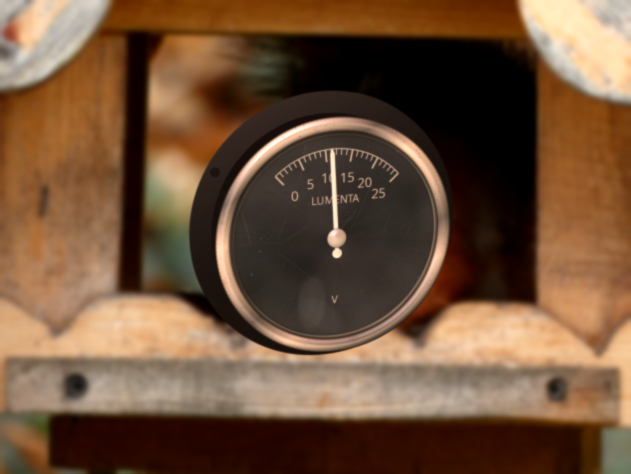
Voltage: 11 V
